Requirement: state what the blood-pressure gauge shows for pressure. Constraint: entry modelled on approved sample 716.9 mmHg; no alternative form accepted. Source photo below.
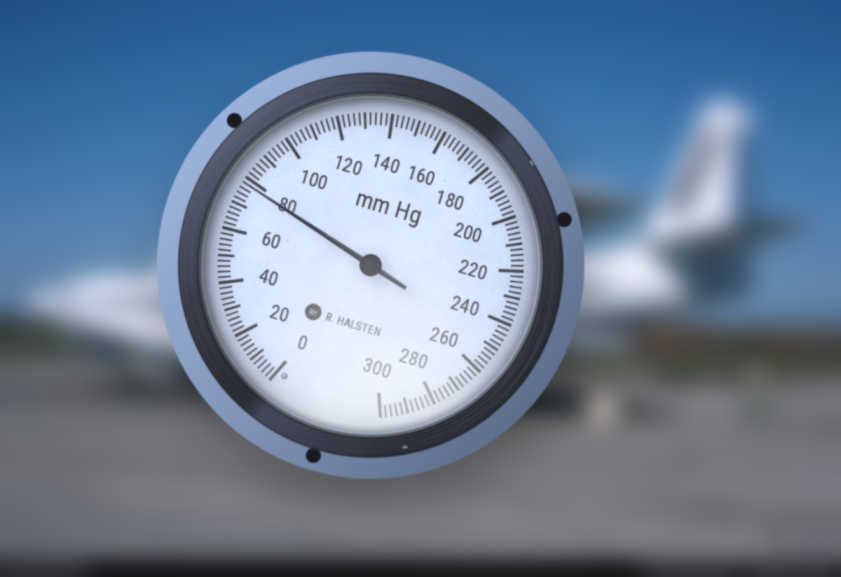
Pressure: 78 mmHg
